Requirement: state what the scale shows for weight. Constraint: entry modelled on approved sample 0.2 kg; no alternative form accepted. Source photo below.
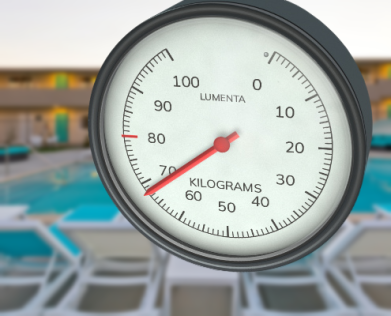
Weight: 68 kg
